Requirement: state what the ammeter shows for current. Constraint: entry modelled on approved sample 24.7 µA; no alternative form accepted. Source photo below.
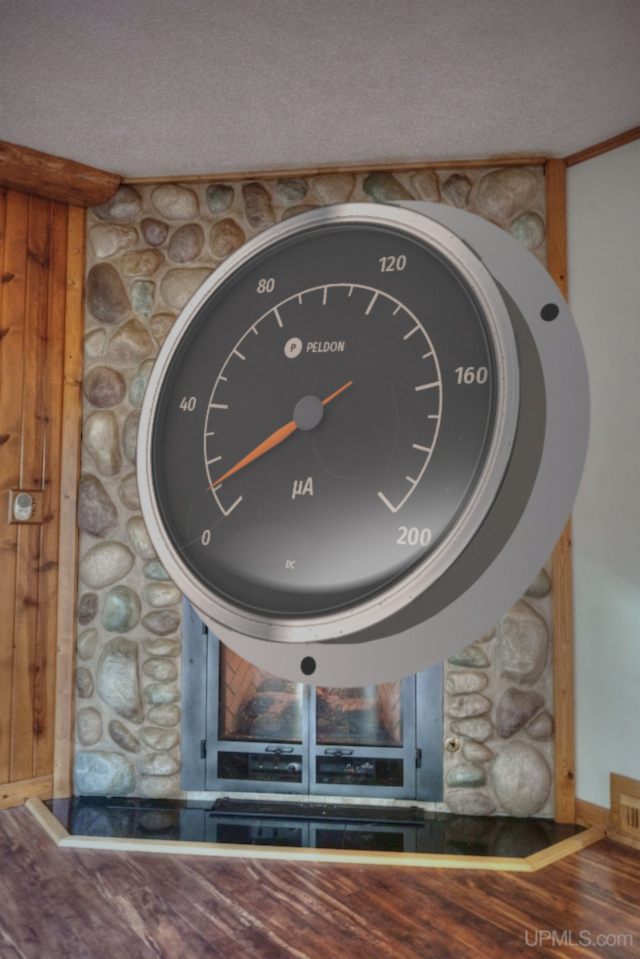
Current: 10 µA
